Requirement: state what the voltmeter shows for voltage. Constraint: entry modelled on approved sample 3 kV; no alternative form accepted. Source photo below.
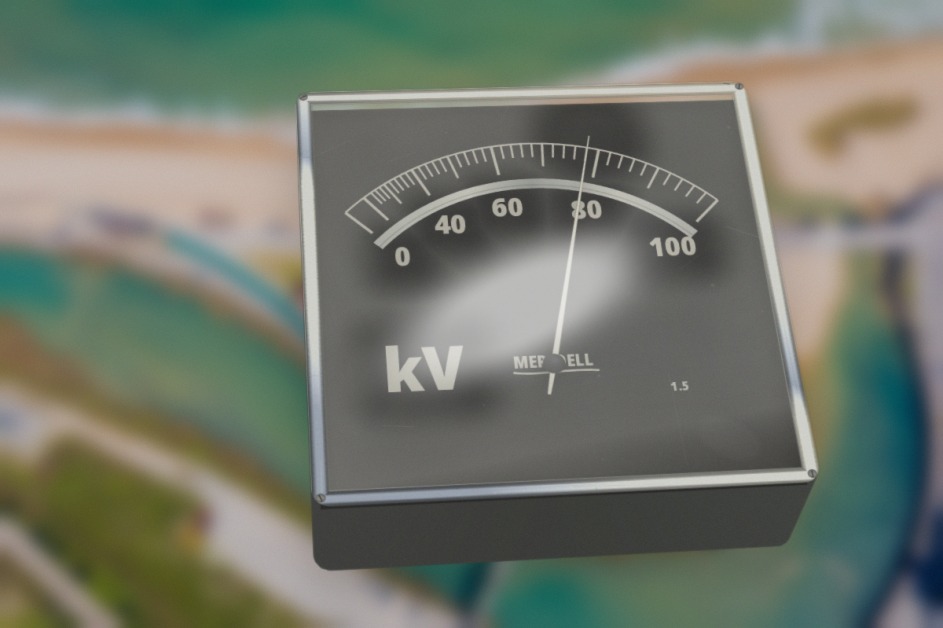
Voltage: 78 kV
